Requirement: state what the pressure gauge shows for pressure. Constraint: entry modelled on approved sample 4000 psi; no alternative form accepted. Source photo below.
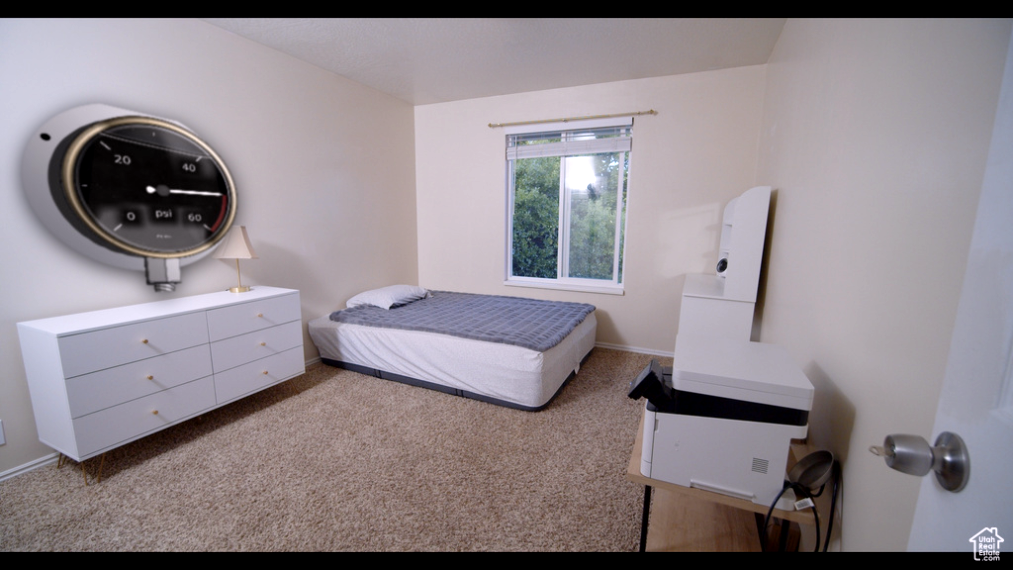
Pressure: 50 psi
